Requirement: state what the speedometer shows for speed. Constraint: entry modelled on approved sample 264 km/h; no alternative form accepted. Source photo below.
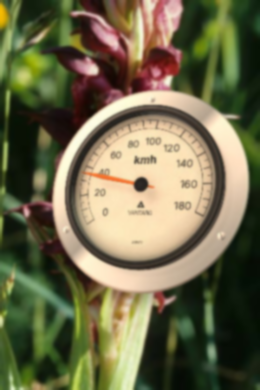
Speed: 35 km/h
